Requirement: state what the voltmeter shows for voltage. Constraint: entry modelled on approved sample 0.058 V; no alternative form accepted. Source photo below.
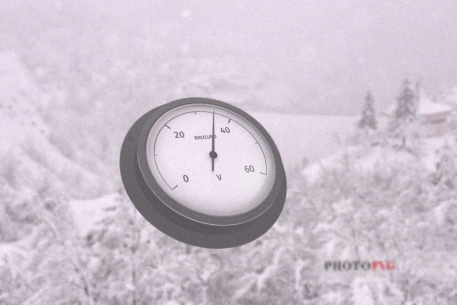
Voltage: 35 V
